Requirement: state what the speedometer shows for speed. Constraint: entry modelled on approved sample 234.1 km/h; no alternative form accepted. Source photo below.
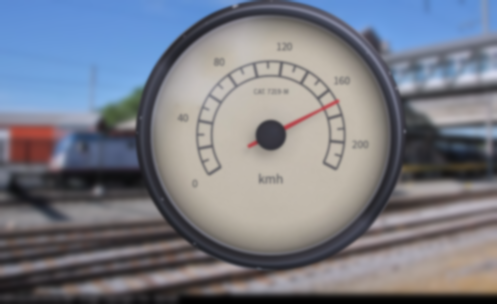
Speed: 170 km/h
